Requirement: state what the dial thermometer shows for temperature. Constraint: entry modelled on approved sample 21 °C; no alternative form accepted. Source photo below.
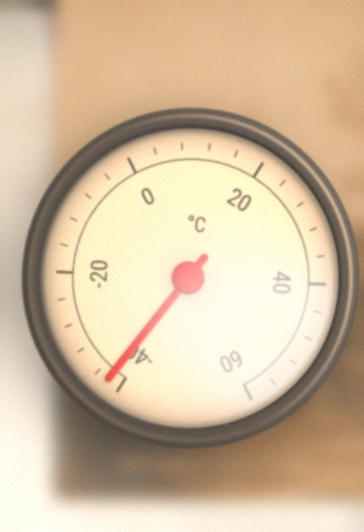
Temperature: -38 °C
